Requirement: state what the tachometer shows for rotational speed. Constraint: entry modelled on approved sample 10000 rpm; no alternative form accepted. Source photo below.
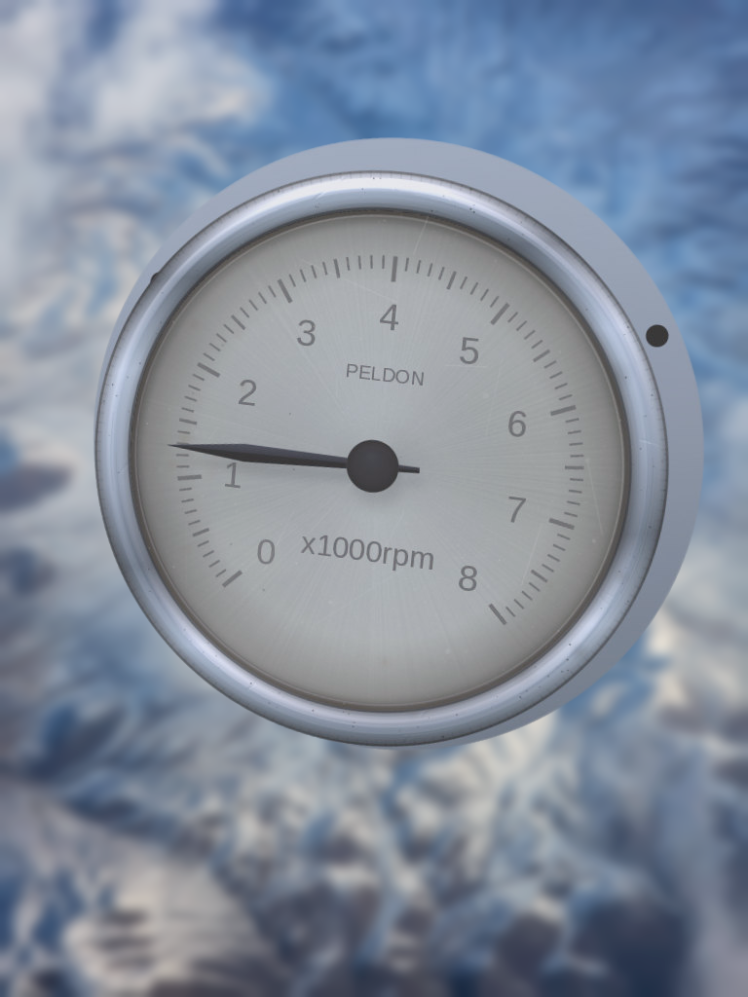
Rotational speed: 1300 rpm
